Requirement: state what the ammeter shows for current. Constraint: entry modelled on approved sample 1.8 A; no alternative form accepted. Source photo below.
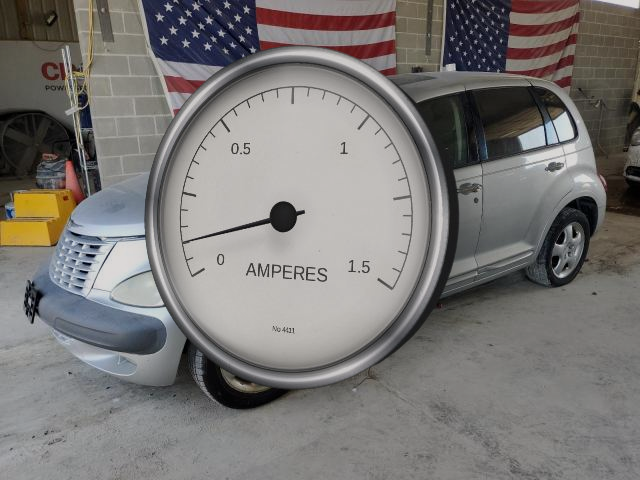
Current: 0.1 A
